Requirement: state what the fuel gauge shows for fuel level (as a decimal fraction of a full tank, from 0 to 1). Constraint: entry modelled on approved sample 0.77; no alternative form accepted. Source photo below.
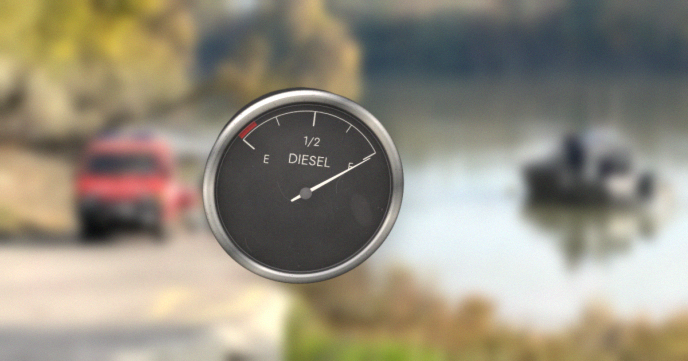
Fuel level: 1
